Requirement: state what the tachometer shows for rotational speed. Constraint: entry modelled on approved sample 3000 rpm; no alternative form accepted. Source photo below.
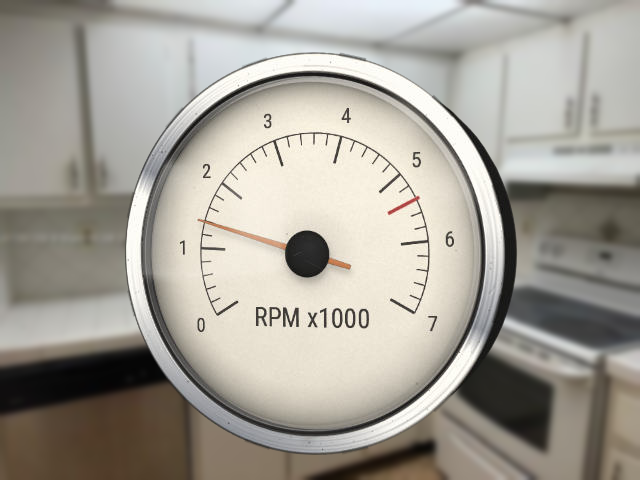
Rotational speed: 1400 rpm
